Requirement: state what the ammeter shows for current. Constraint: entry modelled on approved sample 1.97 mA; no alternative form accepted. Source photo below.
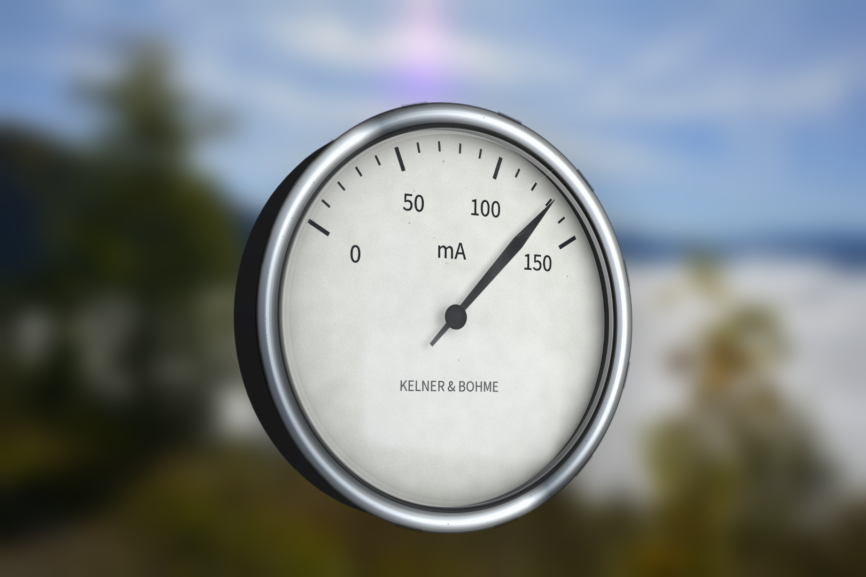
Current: 130 mA
